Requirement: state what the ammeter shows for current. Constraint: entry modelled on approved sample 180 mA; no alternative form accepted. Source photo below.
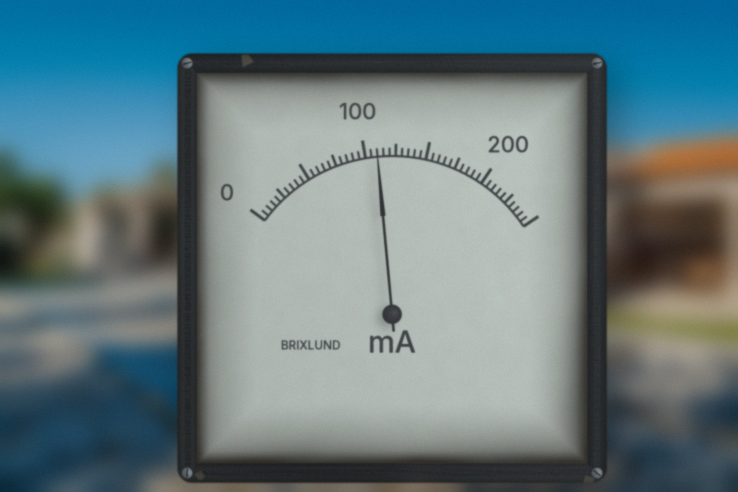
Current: 110 mA
